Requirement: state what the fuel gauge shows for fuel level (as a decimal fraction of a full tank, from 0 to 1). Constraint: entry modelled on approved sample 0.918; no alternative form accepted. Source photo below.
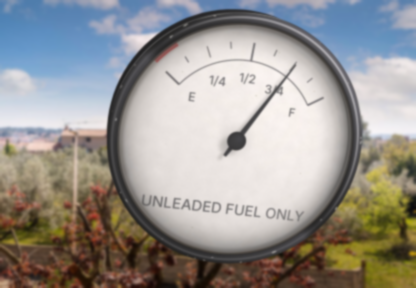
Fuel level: 0.75
